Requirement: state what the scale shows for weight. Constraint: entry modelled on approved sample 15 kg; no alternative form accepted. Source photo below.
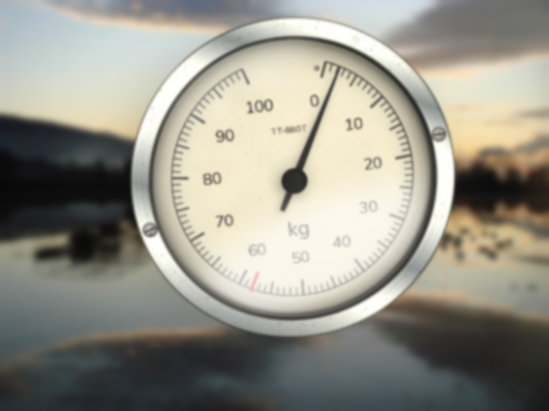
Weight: 2 kg
